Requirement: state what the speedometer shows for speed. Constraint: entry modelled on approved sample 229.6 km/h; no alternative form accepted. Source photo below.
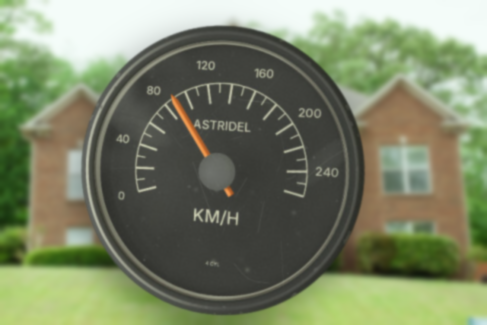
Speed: 90 km/h
